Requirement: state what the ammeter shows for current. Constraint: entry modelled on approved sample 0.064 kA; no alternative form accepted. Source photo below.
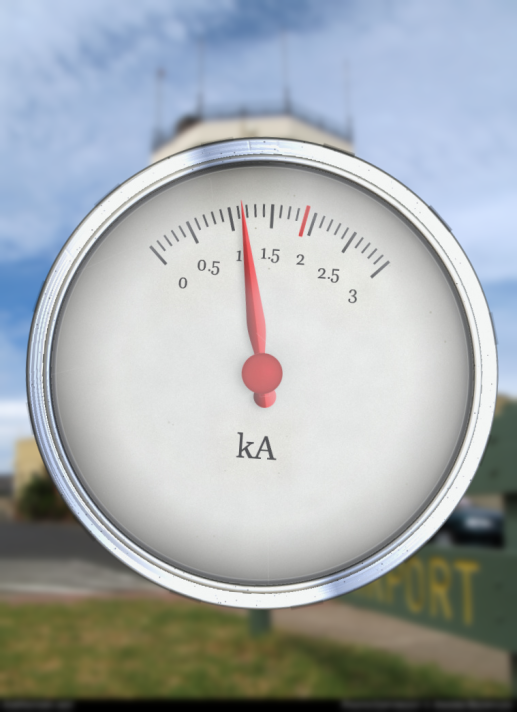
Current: 1.15 kA
